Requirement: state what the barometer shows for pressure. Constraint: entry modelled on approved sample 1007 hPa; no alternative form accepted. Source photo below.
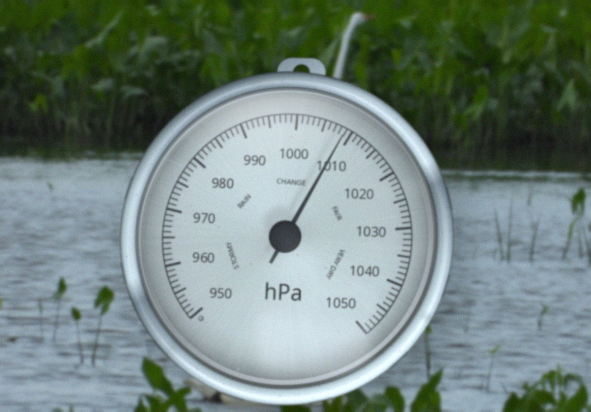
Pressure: 1009 hPa
